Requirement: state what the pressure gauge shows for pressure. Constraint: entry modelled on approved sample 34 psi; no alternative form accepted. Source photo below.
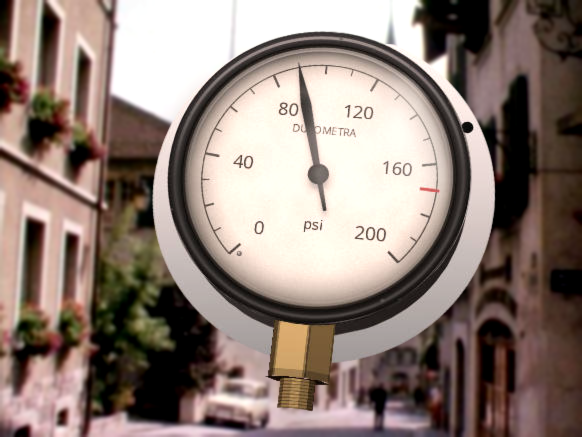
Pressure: 90 psi
